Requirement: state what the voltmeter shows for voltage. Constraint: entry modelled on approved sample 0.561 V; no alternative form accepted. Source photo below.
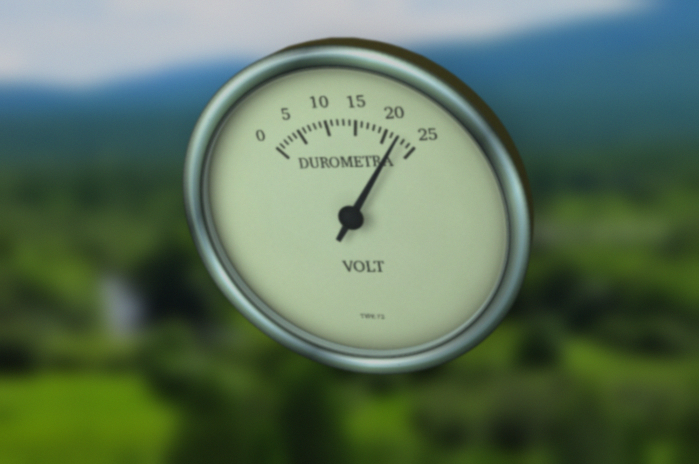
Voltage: 22 V
